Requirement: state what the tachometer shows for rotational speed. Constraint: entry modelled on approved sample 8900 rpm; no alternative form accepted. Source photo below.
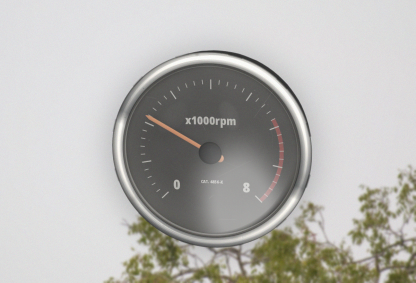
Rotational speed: 2200 rpm
